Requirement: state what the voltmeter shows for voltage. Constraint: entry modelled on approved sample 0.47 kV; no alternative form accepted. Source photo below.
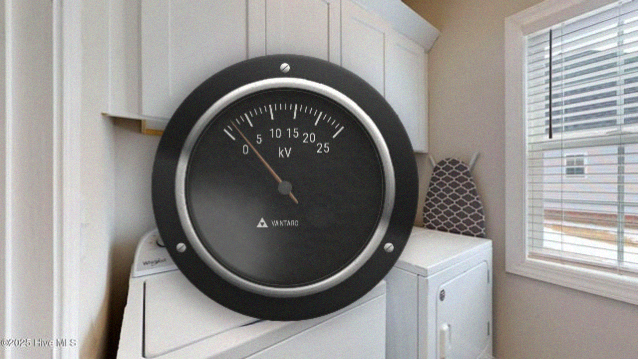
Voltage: 2 kV
